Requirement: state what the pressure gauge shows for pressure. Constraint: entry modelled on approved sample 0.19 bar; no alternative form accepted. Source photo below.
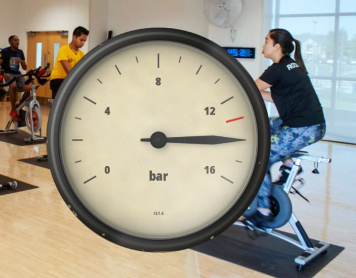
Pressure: 14 bar
